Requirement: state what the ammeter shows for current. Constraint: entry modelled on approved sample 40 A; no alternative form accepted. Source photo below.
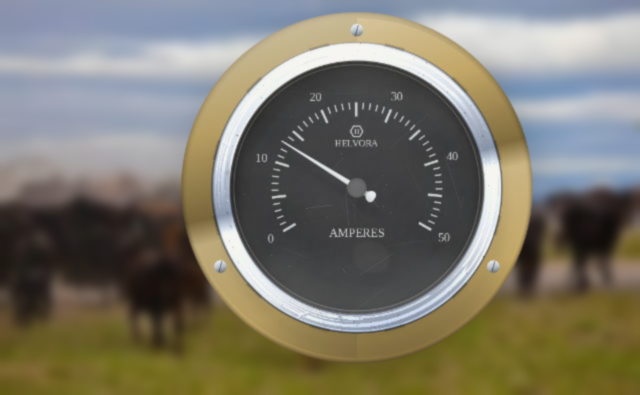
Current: 13 A
